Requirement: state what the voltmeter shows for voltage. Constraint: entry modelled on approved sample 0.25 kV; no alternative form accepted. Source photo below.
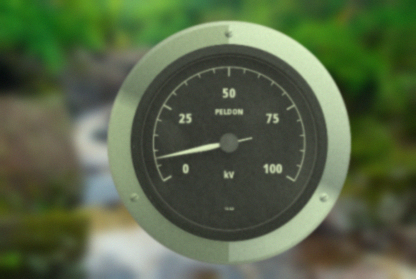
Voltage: 7.5 kV
